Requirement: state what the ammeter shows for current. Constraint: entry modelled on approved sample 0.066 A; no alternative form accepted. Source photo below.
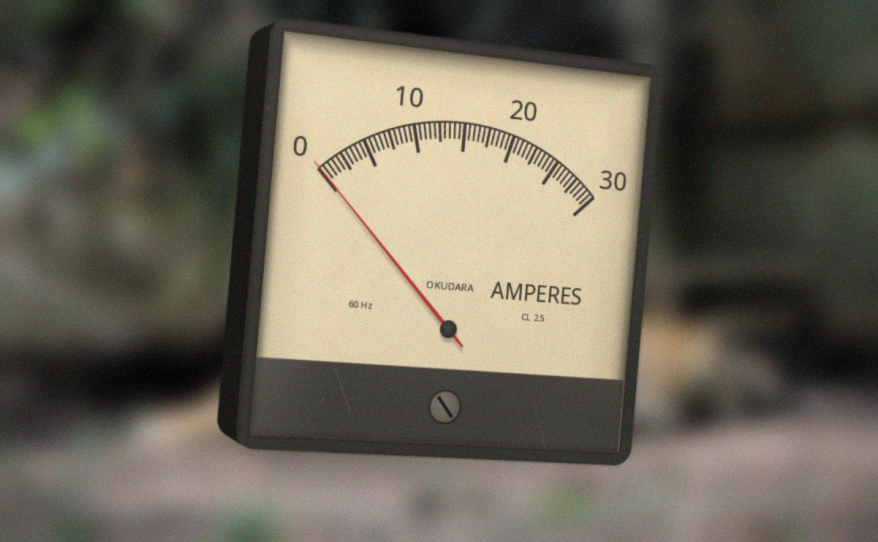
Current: 0 A
